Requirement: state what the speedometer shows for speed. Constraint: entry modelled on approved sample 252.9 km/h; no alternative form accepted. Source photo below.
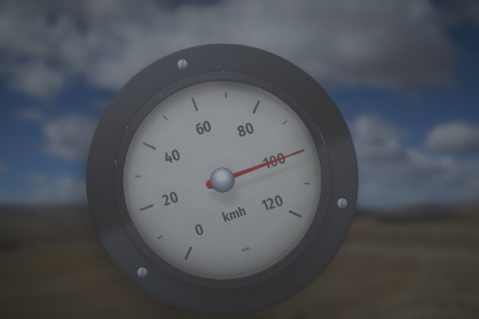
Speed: 100 km/h
